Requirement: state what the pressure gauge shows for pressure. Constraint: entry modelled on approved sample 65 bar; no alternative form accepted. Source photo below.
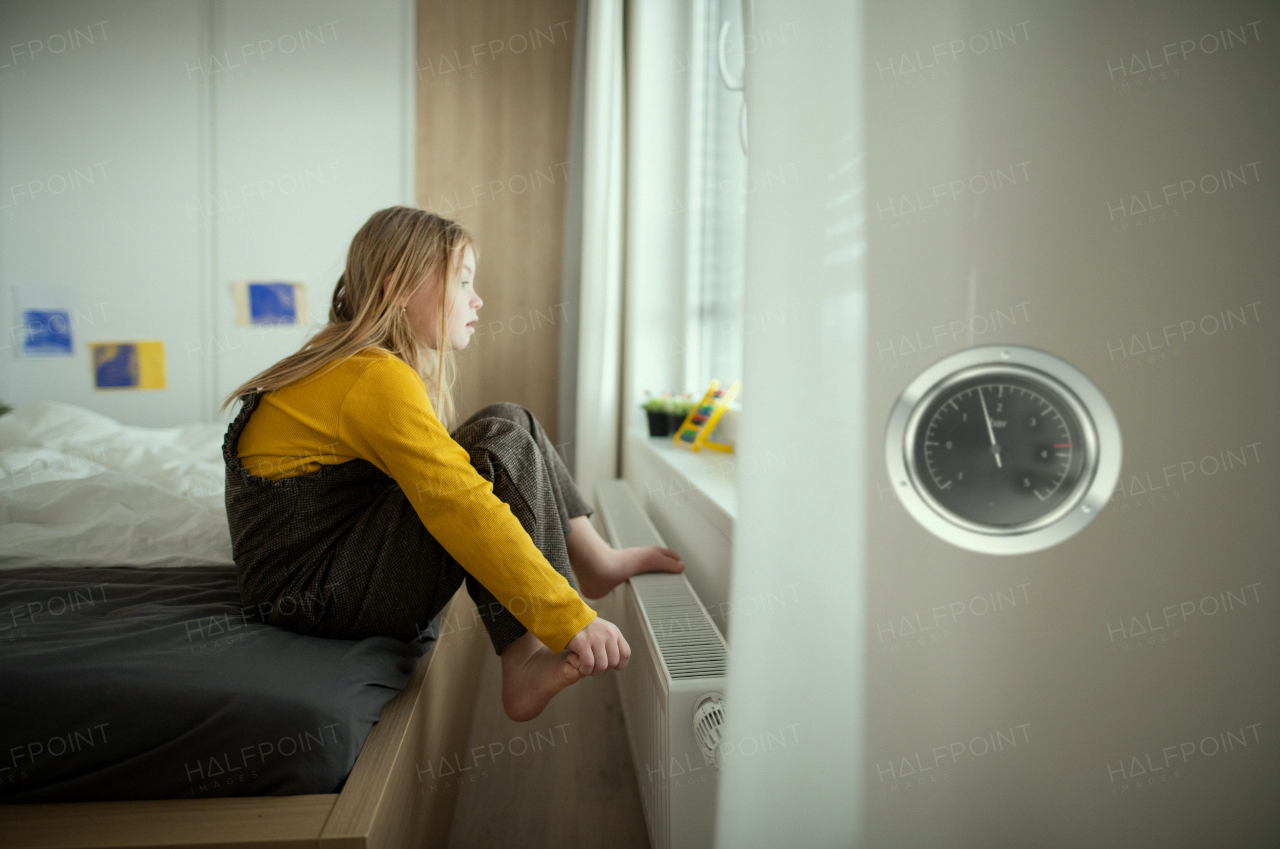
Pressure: 1.6 bar
